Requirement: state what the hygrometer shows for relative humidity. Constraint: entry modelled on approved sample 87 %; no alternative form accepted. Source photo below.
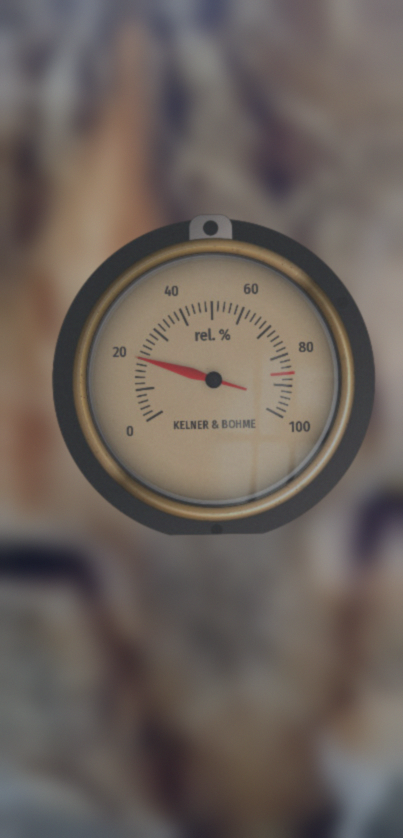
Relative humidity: 20 %
